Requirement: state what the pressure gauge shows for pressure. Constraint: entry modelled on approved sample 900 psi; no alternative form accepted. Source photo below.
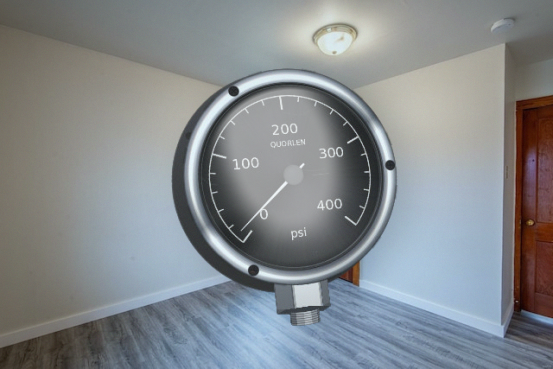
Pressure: 10 psi
